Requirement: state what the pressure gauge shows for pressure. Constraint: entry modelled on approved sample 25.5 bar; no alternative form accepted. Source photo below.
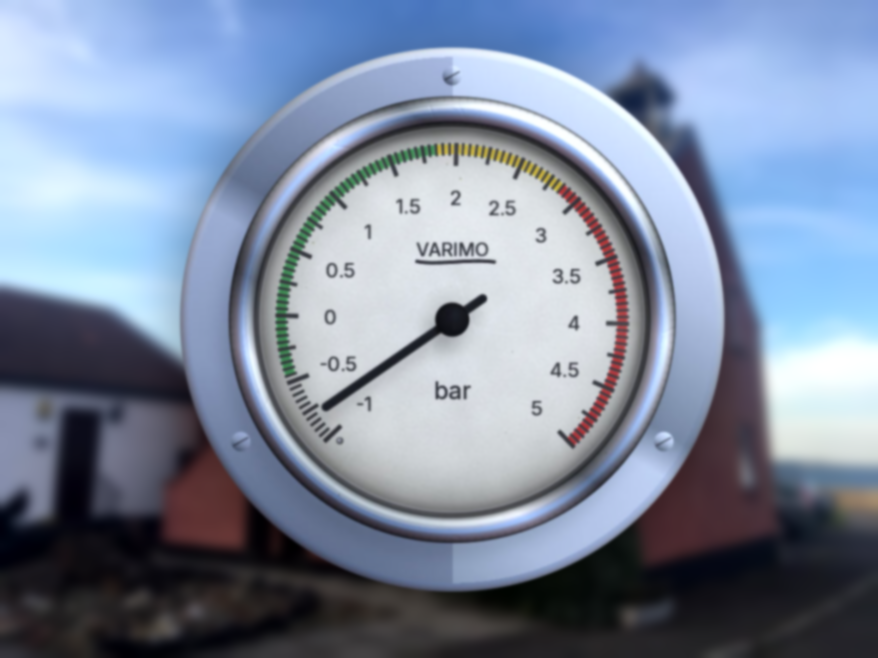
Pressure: -0.8 bar
